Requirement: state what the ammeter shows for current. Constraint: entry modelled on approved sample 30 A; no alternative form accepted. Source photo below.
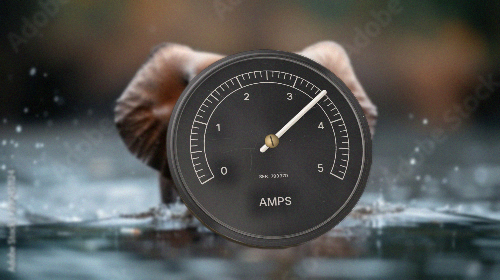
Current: 3.5 A
